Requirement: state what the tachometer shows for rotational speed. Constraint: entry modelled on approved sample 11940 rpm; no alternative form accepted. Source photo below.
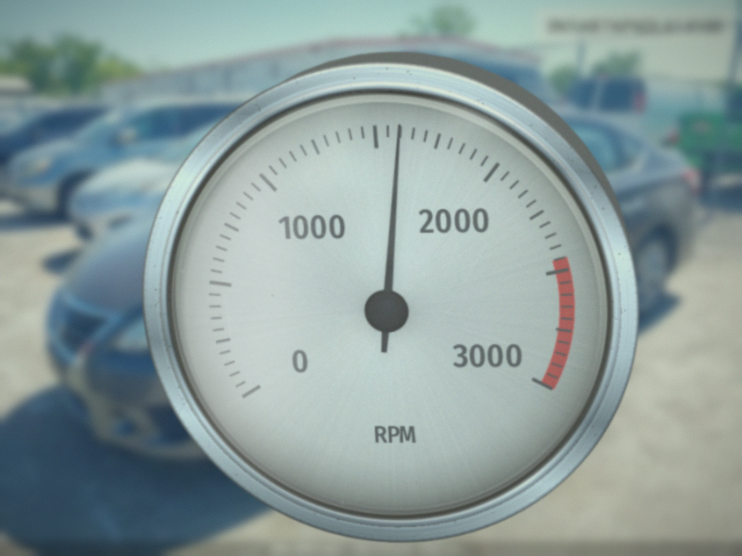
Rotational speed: 1600 rpm
